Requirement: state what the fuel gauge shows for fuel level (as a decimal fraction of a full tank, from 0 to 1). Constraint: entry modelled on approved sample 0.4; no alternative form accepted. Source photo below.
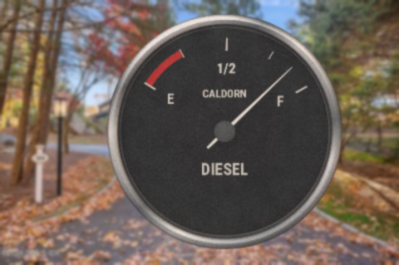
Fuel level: 0.875
